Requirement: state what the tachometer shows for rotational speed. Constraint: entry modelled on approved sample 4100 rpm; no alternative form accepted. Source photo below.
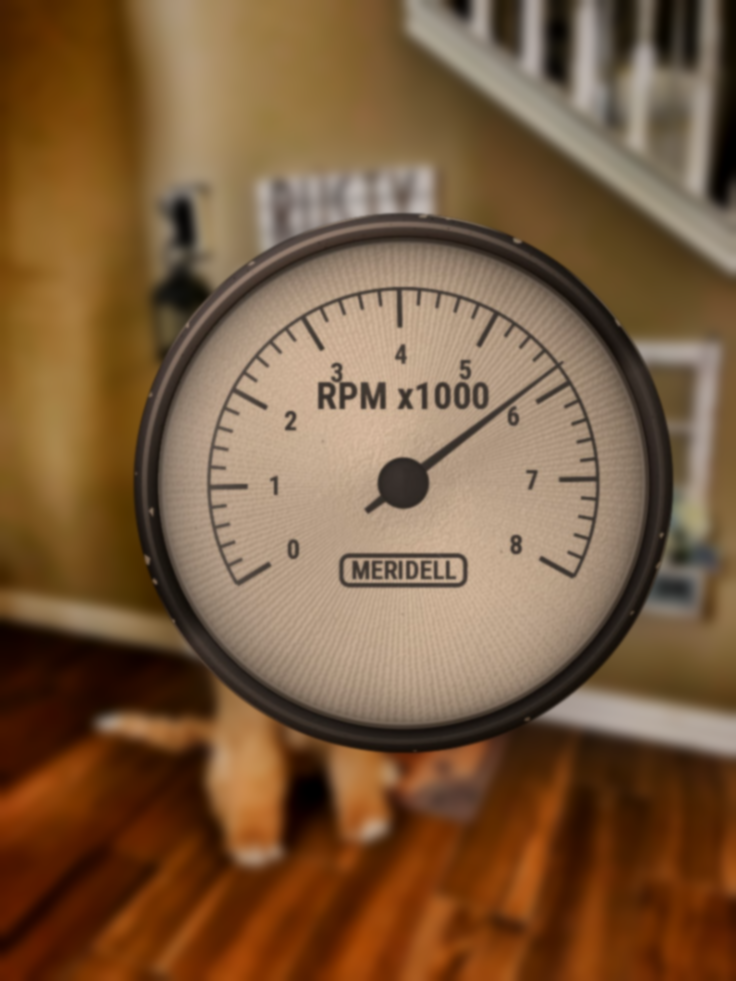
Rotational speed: 5800 rpm
